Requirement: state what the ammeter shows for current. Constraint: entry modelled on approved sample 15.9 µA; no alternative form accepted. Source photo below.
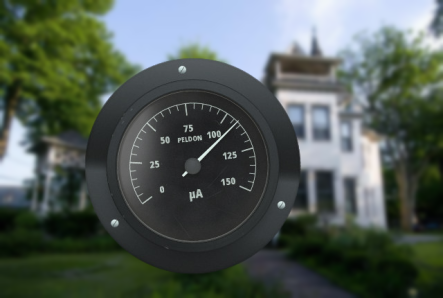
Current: 107.5 µA
